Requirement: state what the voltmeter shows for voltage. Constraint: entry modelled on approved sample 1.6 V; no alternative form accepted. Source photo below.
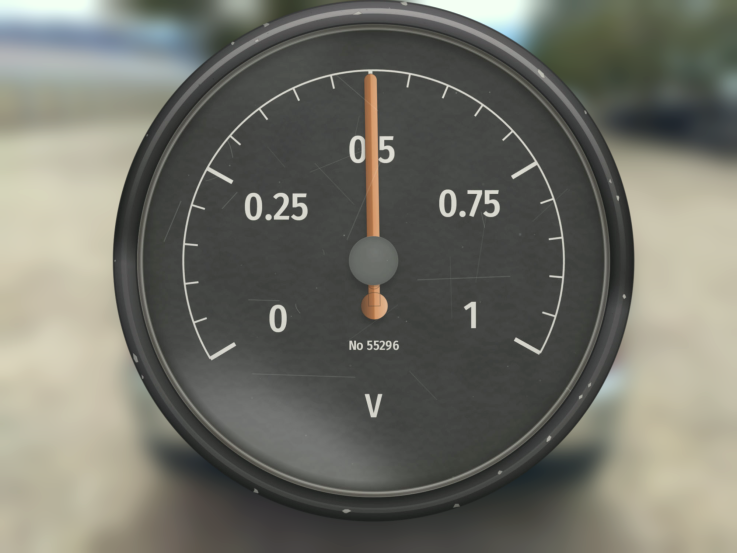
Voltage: 0.5 V
